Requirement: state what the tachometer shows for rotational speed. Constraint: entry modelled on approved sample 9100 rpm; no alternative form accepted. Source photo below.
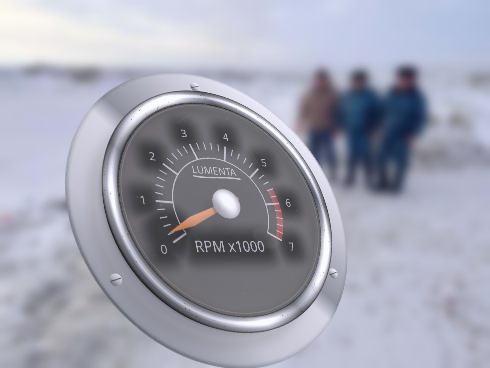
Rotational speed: 200 rpm
